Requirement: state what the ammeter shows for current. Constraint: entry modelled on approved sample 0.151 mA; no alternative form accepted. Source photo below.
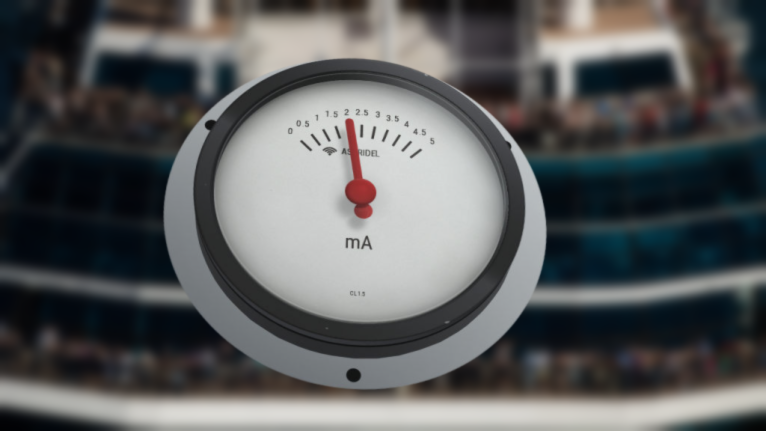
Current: 2 mA
